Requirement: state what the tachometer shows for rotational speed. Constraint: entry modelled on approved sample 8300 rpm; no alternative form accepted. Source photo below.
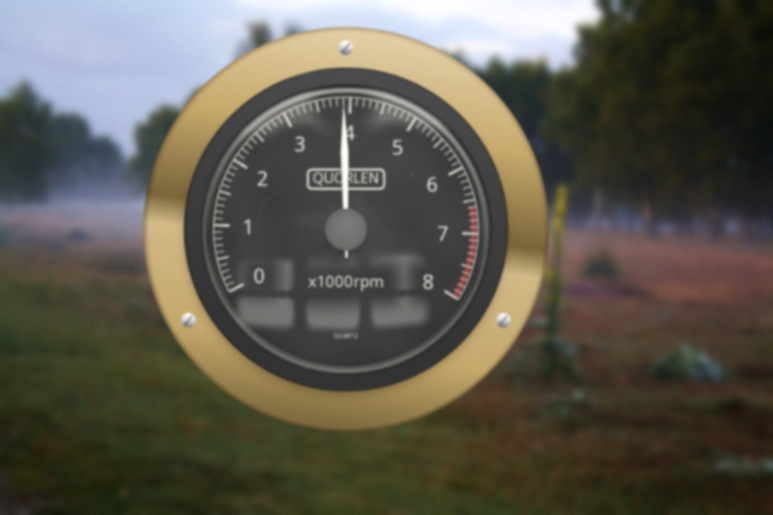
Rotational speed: 3900 rpm
